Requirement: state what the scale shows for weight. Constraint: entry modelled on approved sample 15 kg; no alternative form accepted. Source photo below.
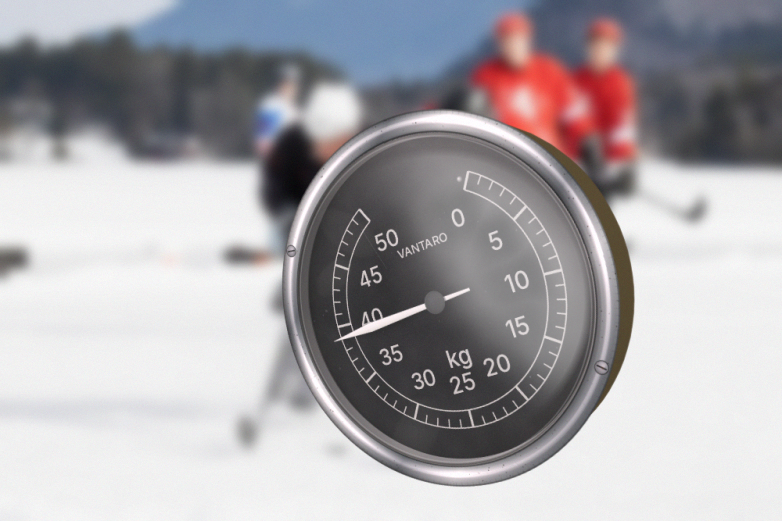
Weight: 39 kg
